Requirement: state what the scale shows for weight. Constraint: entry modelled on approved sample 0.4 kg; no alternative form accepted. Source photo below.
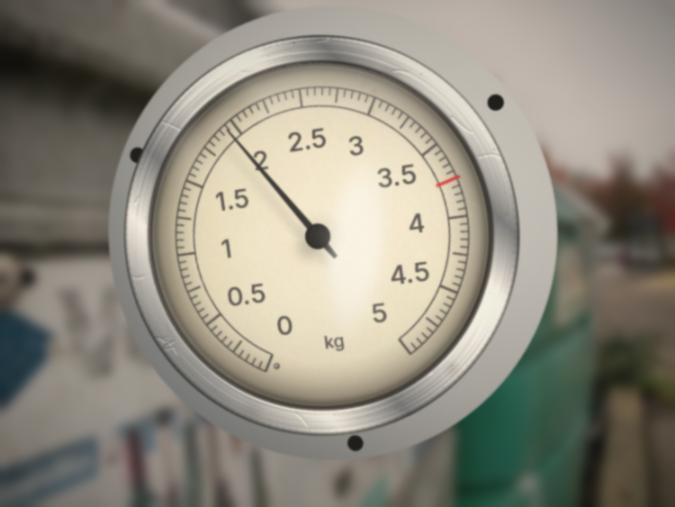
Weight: 1.95 kg
